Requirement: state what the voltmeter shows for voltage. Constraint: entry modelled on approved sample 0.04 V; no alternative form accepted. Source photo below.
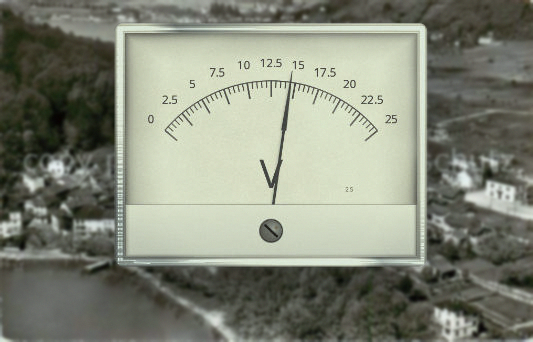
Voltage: 14.5 V
